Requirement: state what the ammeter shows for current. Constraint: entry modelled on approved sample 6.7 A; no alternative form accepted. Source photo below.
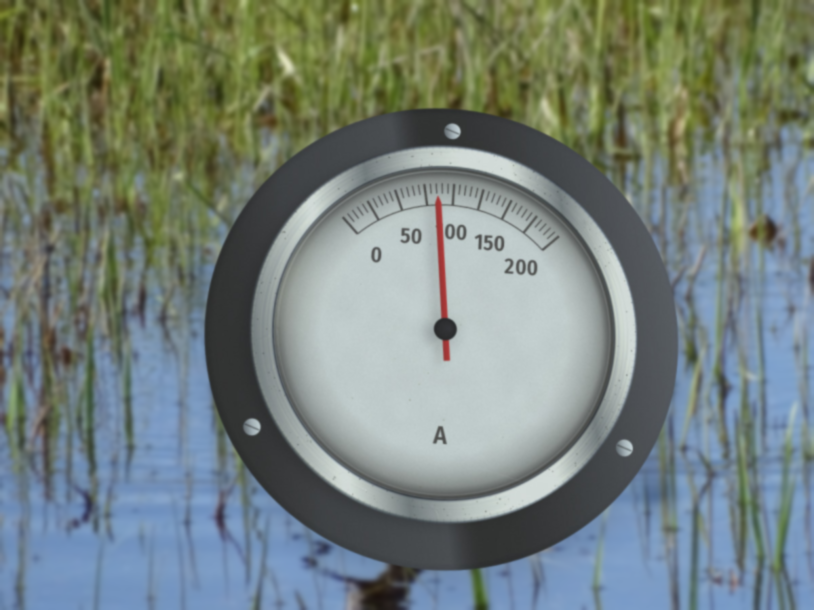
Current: 85 A
